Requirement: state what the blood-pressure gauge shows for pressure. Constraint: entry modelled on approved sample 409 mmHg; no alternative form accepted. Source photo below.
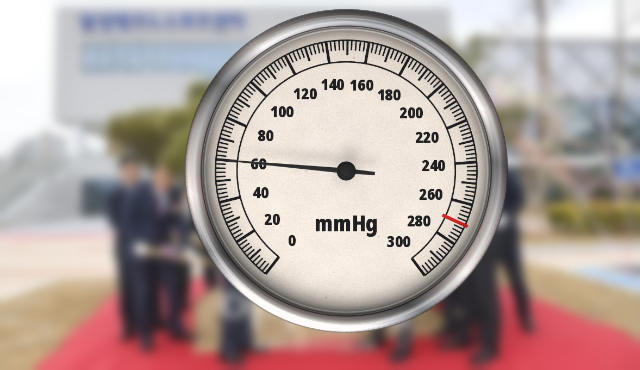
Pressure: 60 mmHg
